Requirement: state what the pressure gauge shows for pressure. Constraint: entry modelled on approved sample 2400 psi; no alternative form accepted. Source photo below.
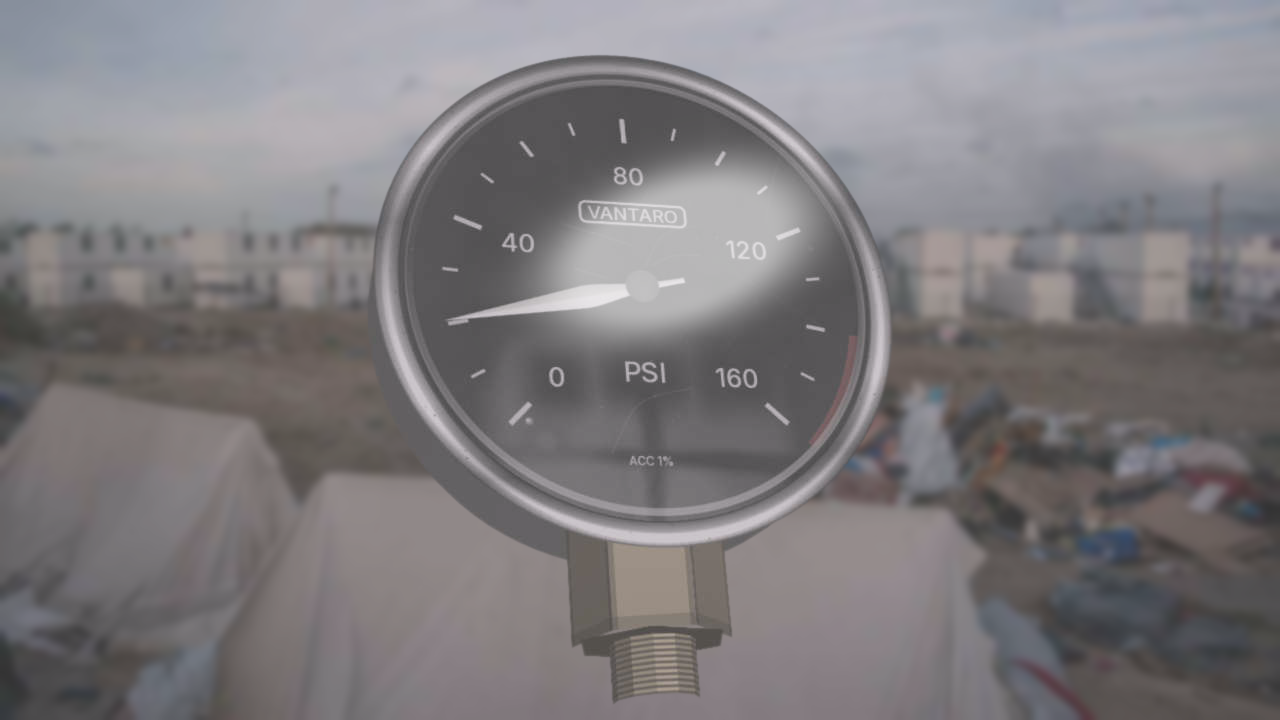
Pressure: 20 psi
